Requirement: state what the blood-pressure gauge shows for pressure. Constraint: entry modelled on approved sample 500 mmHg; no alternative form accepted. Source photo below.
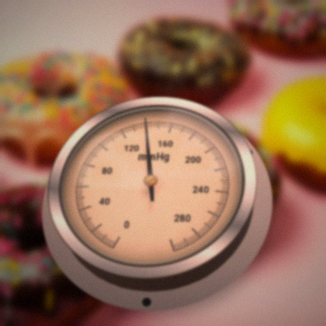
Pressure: 140 mmHg
